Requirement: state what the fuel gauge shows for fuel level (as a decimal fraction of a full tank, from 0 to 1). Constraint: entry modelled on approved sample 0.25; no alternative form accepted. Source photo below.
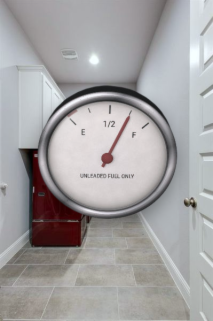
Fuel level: 0.75
